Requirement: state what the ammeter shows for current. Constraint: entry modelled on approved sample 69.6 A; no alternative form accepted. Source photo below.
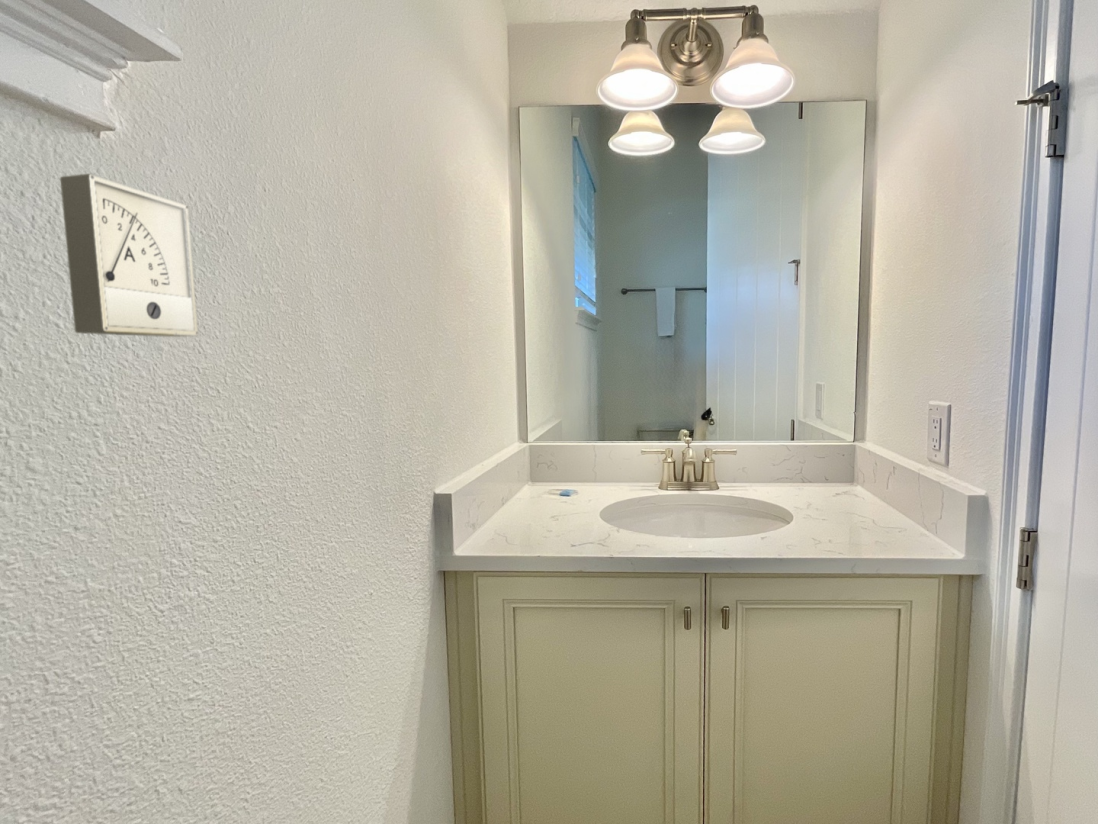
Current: 3 A
